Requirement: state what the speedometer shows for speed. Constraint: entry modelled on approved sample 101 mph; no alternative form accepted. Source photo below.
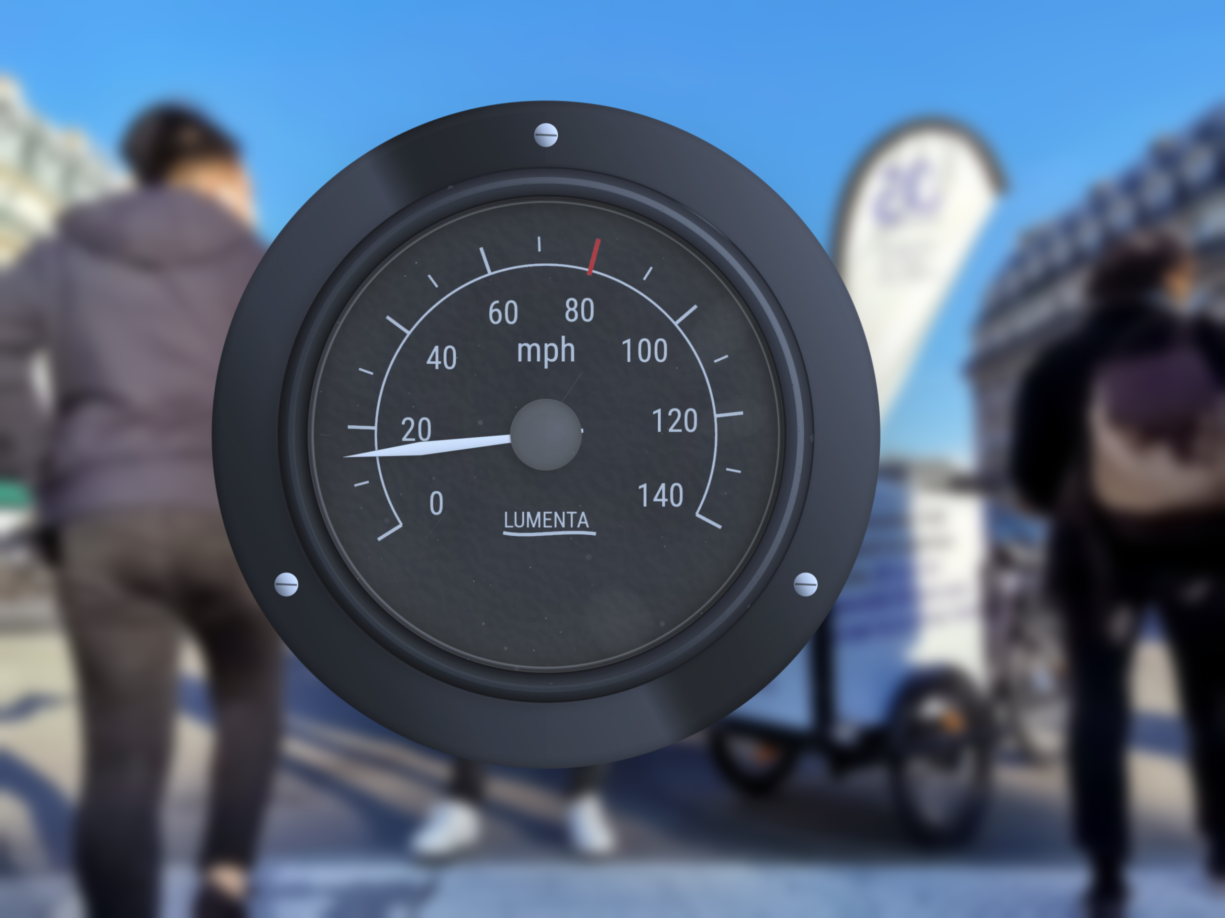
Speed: 15 mph
